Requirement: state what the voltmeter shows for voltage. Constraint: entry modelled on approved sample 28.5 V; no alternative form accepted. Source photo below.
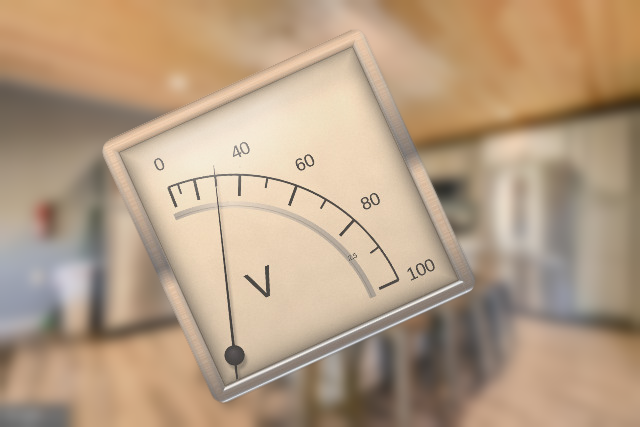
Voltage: 30 V
